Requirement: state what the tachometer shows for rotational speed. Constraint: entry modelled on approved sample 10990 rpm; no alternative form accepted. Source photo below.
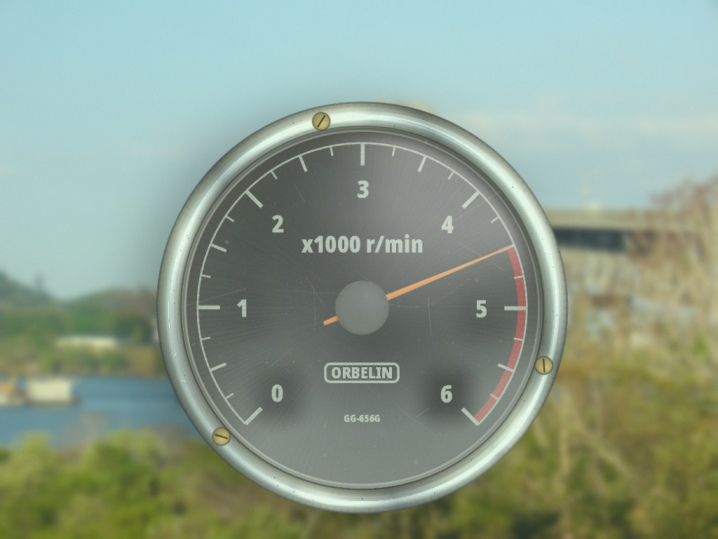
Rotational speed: 4500 rpm
